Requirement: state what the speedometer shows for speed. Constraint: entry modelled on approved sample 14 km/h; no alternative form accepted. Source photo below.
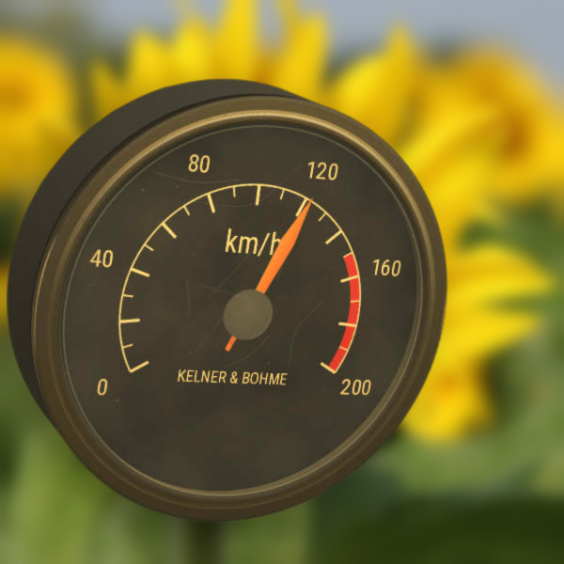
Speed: 120 km/h
